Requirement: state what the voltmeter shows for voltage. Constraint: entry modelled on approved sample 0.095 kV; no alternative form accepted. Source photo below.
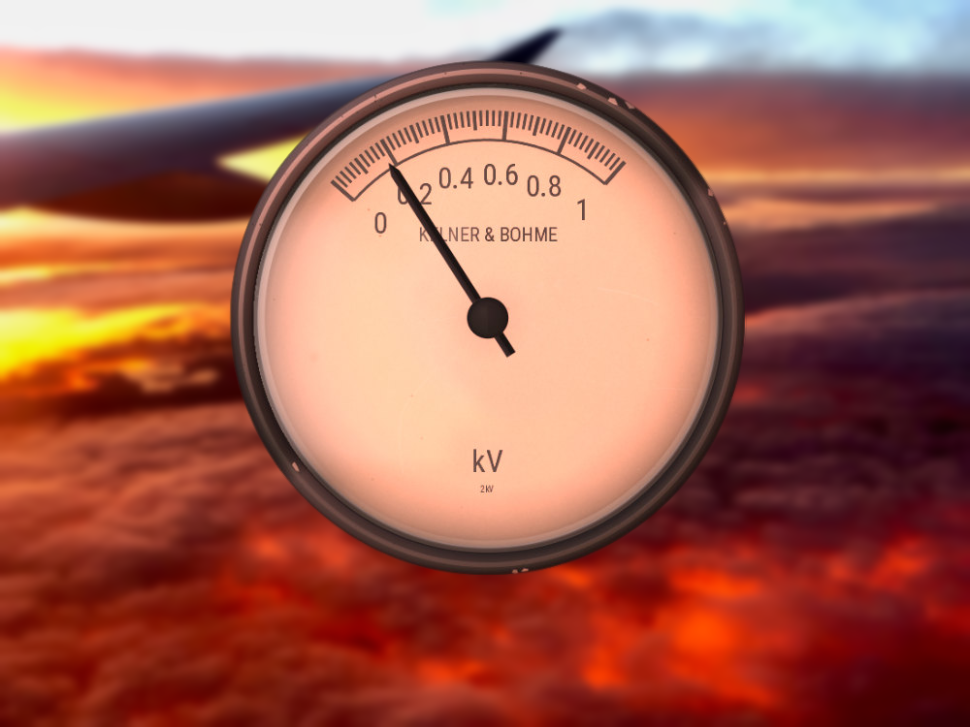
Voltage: 0.18 kV
